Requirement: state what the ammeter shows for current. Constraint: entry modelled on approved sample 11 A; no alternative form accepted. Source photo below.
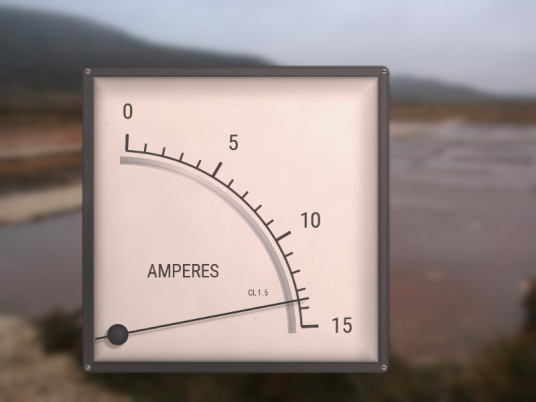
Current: 13.5 A
